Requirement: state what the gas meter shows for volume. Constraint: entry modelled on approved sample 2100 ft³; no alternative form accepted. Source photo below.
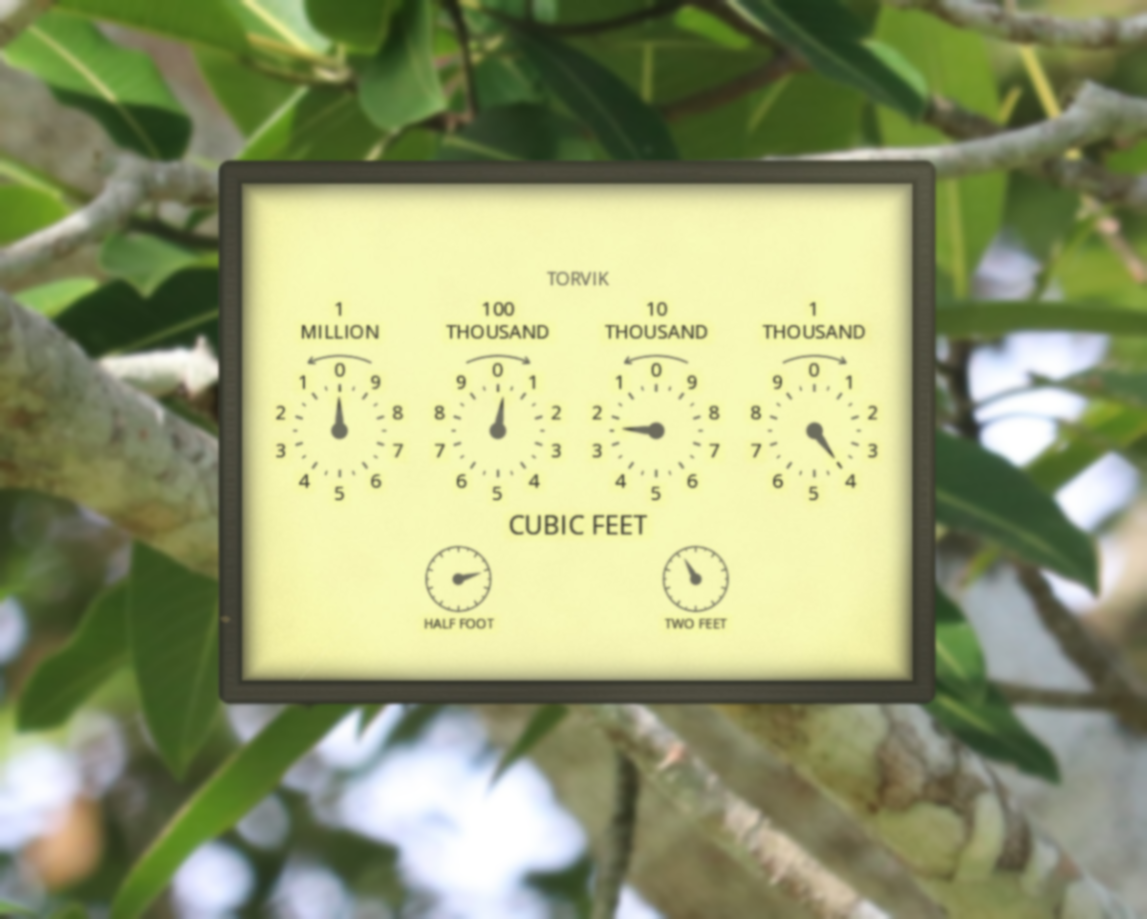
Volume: 2400 ft³
